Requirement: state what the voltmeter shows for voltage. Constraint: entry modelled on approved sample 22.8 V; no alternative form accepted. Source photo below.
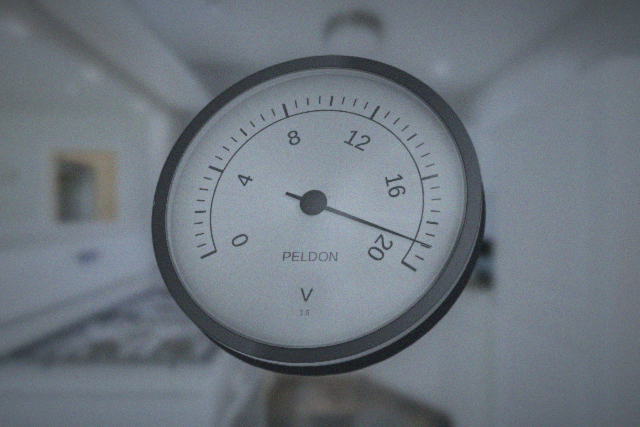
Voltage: 19 V
